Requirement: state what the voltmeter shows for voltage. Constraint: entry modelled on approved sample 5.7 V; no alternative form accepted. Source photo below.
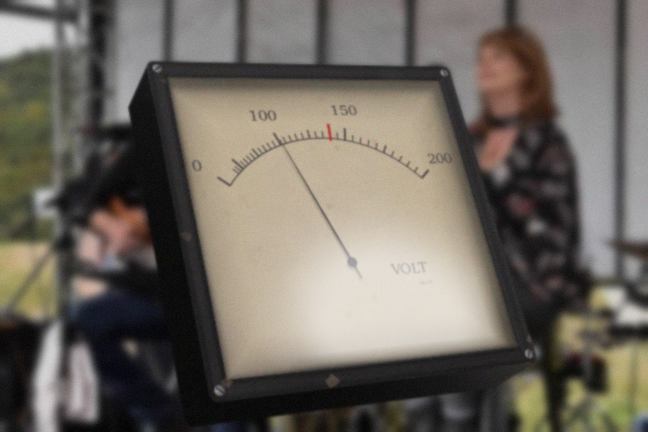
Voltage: 100 V
